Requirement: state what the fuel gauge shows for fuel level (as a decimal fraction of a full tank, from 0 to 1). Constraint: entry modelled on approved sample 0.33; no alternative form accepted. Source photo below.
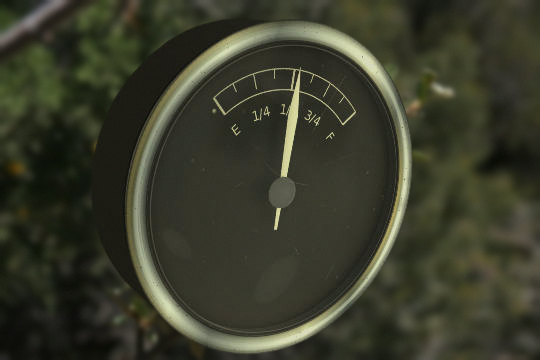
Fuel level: 0.5
